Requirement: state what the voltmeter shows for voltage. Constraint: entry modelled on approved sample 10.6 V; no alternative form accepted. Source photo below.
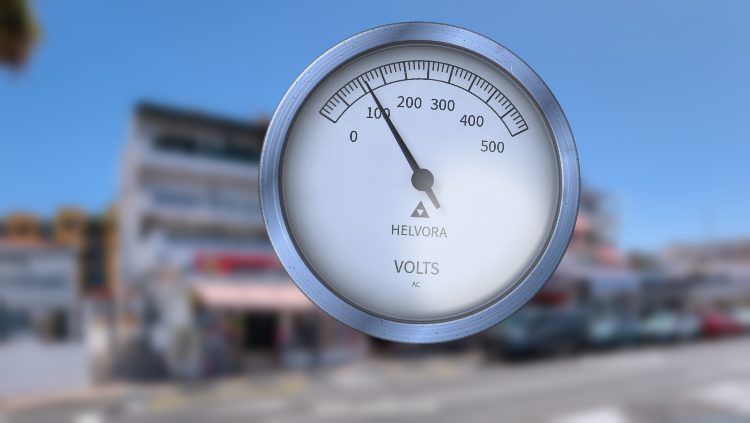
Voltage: 110 V
